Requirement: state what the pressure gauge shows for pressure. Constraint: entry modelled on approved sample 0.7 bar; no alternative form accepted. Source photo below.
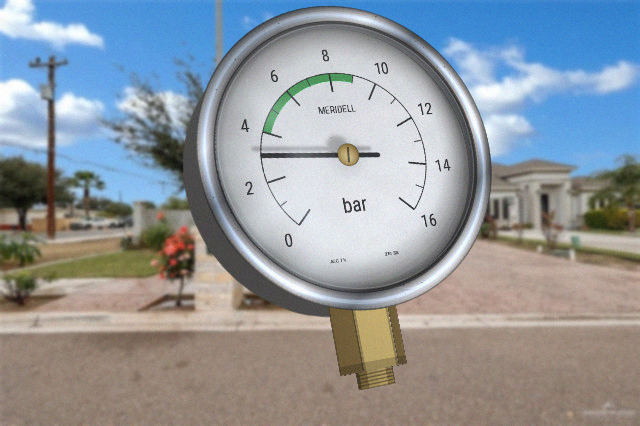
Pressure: 3 bar
